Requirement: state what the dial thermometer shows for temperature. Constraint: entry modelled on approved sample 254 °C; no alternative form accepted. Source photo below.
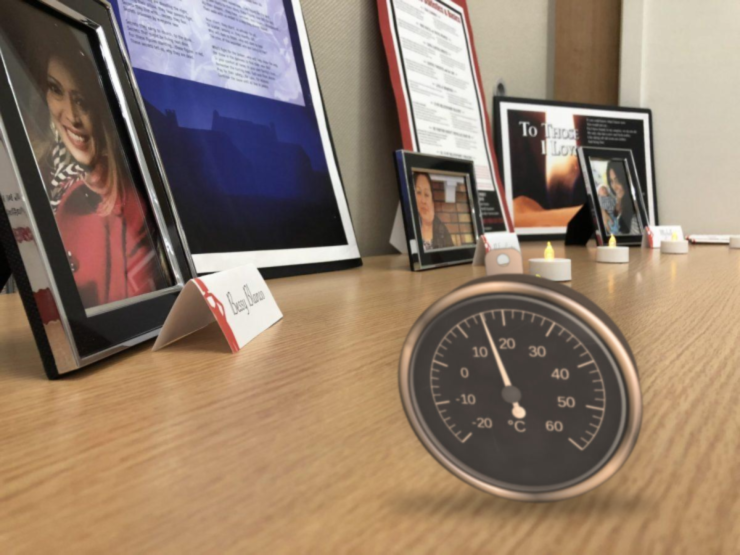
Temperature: 16 °C
